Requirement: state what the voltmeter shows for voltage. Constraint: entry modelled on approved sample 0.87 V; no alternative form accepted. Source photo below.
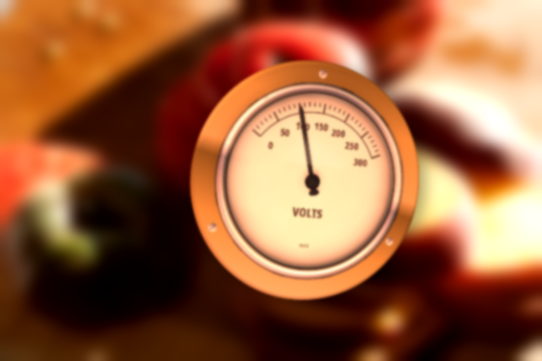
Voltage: 100 V
